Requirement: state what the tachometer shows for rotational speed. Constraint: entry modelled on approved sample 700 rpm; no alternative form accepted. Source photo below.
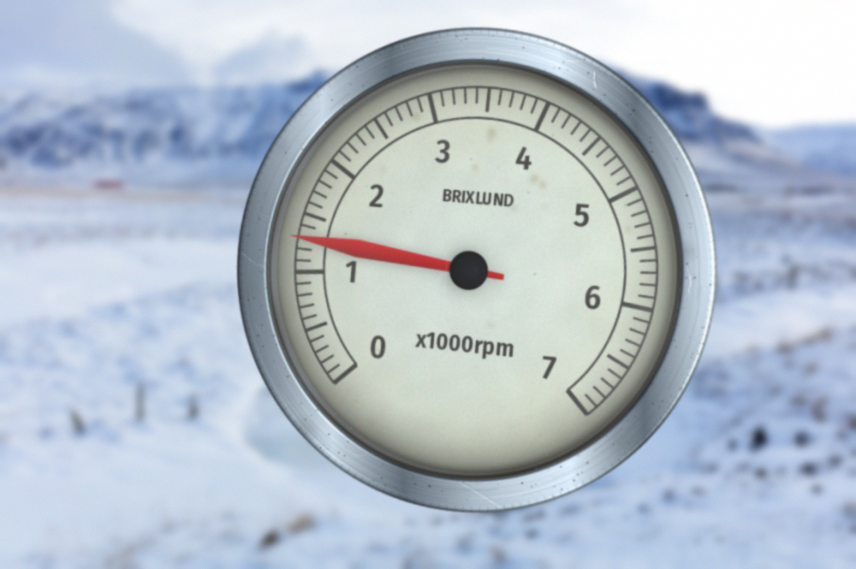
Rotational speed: 1300 rpm
